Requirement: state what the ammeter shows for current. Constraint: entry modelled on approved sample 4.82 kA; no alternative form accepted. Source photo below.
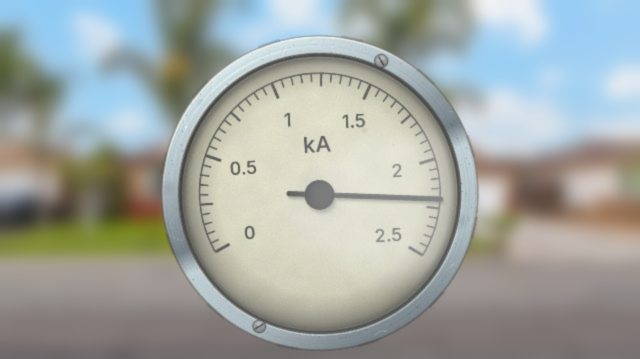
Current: 2.2 kA
